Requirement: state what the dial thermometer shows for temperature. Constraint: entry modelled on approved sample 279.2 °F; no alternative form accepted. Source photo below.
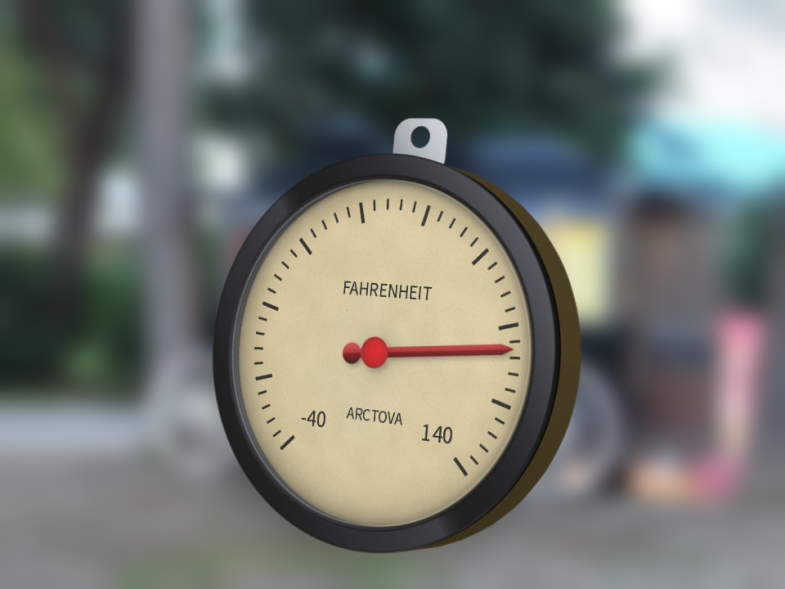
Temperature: 106 °F
